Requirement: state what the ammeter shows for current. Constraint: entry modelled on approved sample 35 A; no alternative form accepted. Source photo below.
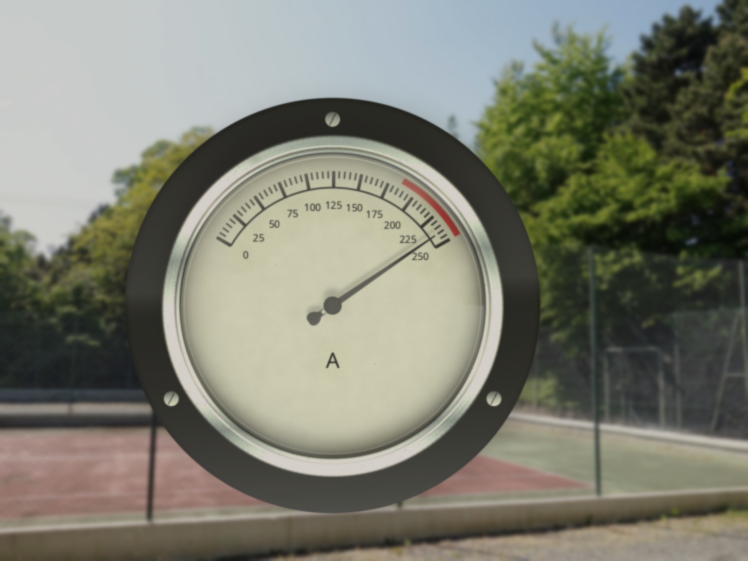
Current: 240 A
